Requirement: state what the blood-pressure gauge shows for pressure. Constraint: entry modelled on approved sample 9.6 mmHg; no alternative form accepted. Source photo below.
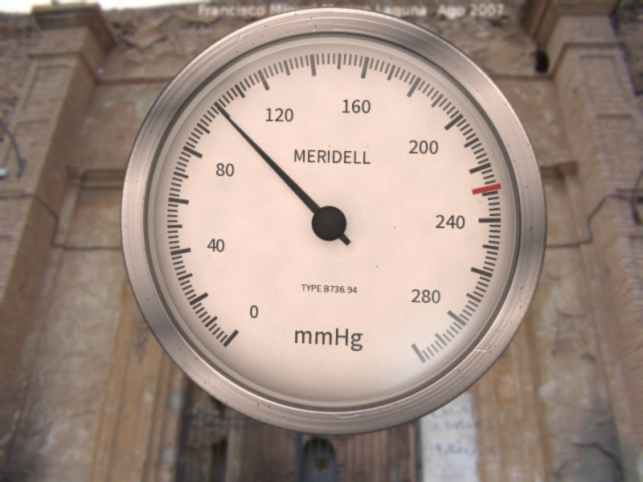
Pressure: 100 mmHg
